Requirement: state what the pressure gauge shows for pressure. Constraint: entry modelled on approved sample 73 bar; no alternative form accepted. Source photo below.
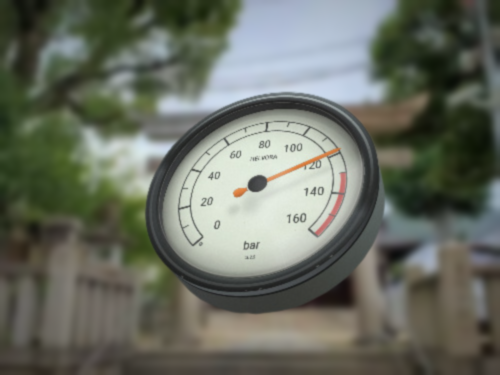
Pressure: 120 bar
